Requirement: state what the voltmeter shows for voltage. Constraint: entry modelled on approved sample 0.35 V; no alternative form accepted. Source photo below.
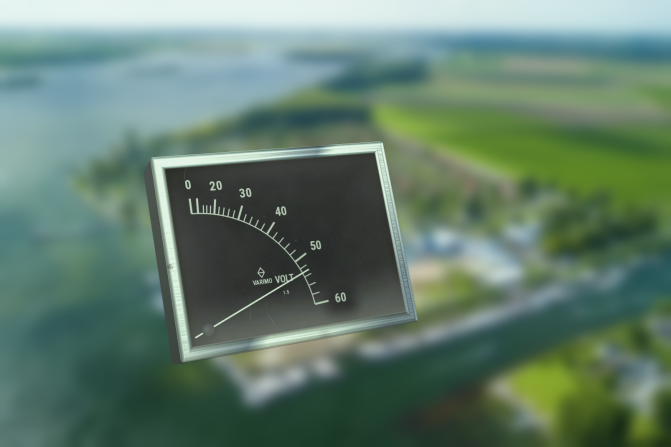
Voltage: 53 V
